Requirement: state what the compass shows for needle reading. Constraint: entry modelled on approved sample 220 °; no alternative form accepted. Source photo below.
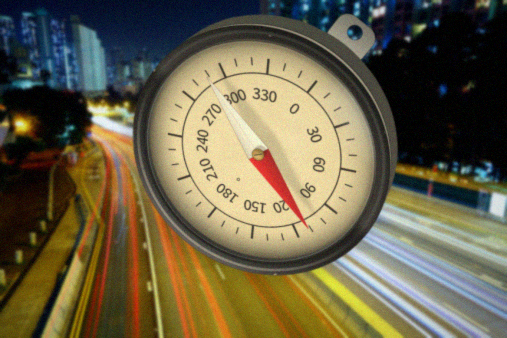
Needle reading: 110 °
